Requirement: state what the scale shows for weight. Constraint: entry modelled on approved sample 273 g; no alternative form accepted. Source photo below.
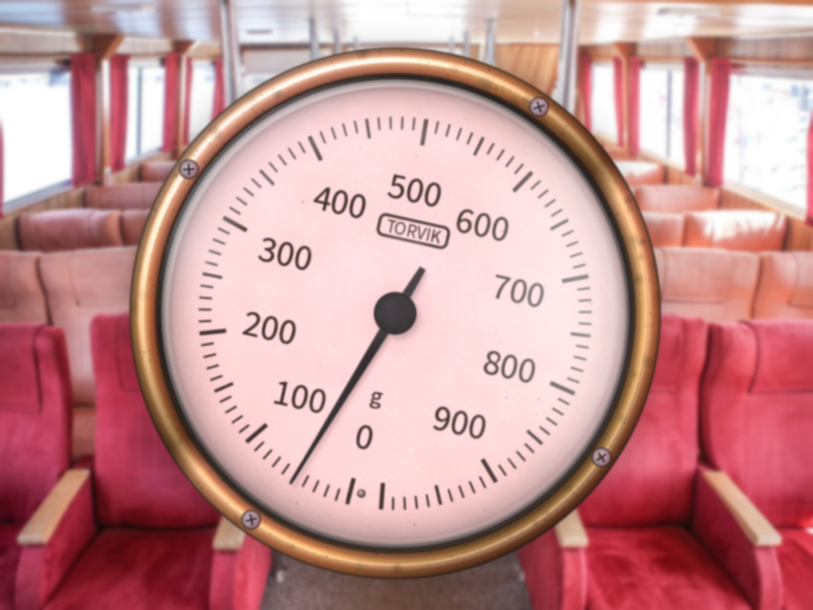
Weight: 50 g
